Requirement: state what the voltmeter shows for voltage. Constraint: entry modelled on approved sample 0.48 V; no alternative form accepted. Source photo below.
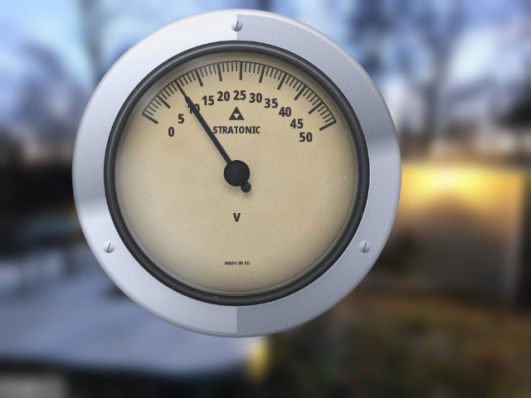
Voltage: 10 V
